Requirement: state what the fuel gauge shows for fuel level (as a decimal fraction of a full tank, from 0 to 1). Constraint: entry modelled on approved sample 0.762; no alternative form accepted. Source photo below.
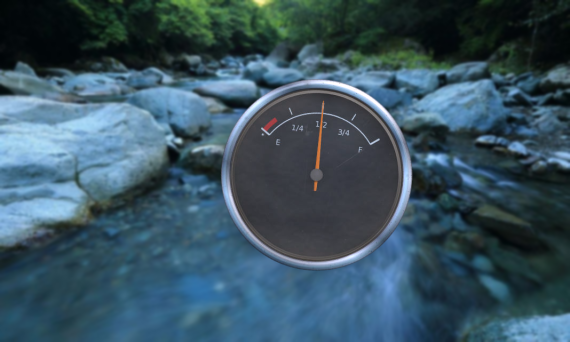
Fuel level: 0.5
